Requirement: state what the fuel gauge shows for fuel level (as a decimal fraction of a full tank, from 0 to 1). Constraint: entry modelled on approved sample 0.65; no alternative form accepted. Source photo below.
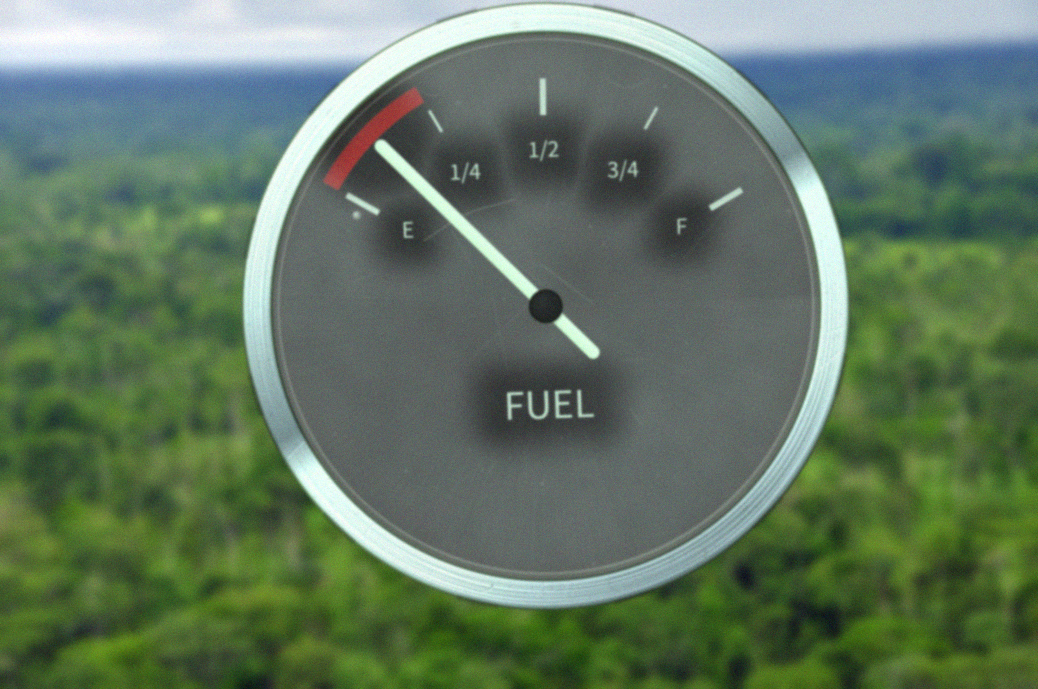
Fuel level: 0.125
